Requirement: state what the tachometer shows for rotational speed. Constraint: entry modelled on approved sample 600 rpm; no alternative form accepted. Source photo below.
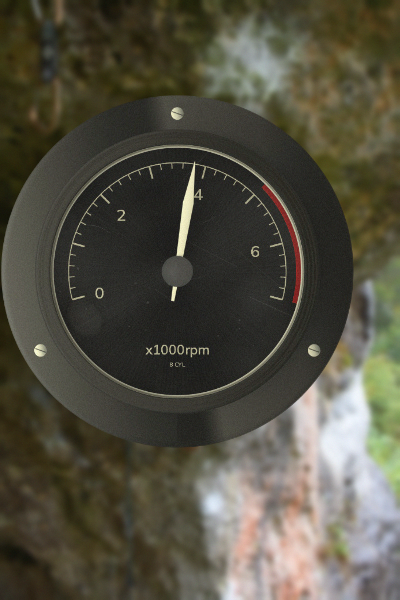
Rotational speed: 3800 rpm
